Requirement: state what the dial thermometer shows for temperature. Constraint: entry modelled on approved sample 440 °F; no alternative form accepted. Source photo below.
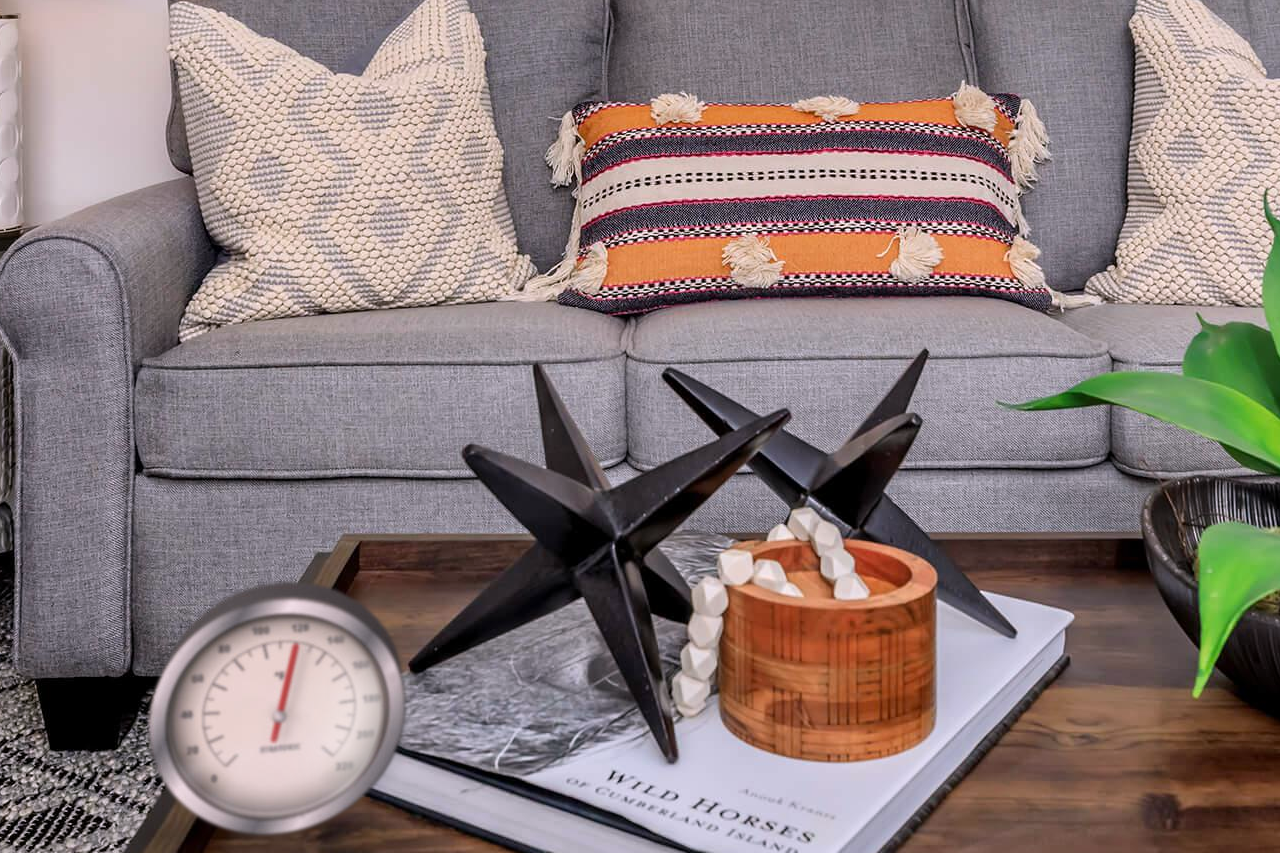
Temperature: 120 °F
